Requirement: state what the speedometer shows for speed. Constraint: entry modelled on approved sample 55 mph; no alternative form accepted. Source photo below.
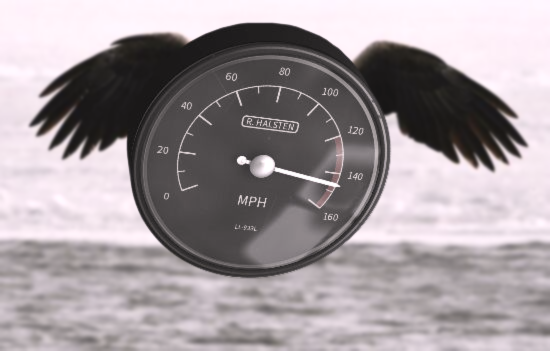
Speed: 145 mph
